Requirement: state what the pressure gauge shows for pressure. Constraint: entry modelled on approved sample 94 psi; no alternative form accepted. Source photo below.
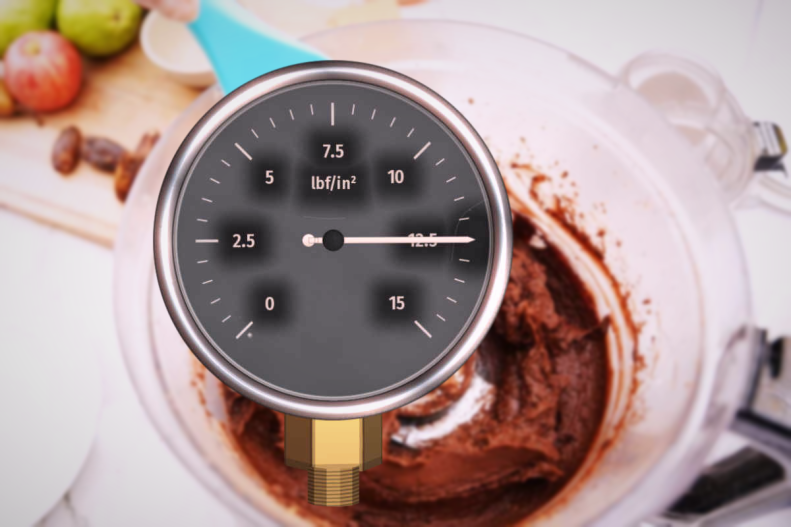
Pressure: 12.5 psi
